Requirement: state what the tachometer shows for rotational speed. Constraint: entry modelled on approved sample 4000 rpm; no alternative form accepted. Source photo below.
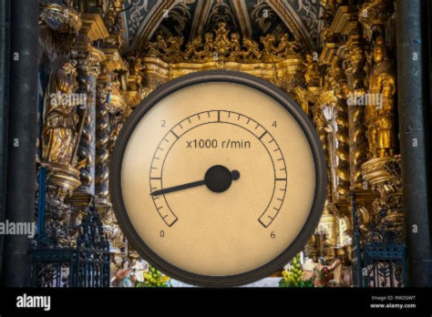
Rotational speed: 700 rpm
